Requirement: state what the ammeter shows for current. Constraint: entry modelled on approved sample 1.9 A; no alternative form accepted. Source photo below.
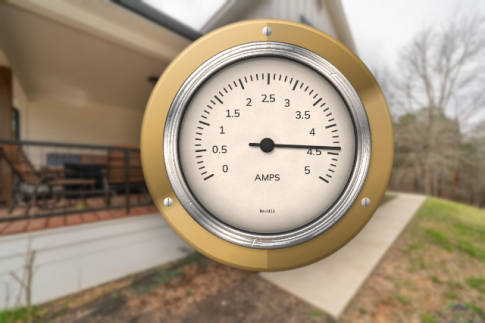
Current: 4.4 A
